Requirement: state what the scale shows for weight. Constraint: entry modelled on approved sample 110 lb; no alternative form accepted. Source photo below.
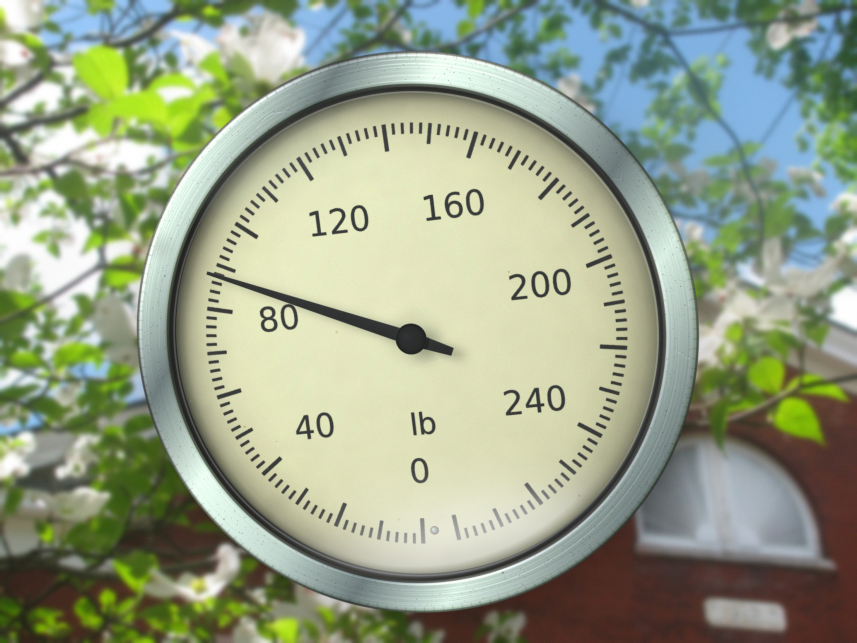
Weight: 88 lb
